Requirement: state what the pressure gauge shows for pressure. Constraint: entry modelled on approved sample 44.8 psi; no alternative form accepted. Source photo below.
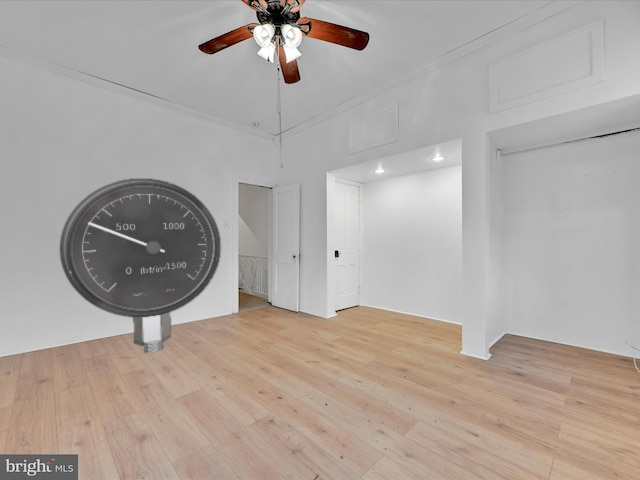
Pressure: 400 psi
